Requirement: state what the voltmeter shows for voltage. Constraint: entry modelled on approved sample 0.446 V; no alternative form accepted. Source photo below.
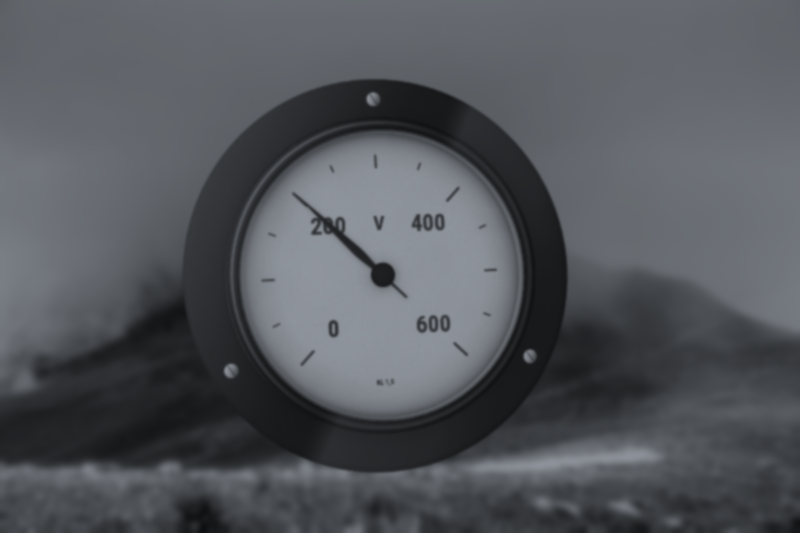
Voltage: 200 V
